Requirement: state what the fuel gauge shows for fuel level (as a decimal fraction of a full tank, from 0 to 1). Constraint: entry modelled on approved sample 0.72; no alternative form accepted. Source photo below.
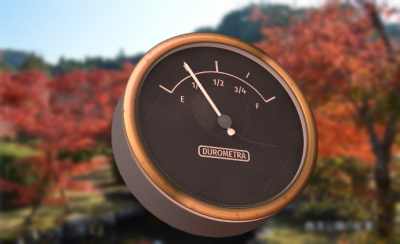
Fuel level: 0.25
